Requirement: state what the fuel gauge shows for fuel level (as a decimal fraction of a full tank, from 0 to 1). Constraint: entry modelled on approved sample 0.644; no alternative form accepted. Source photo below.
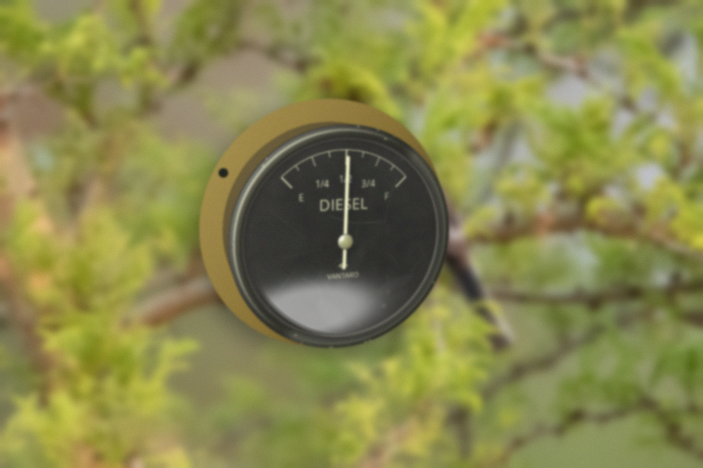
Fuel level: 0.5
